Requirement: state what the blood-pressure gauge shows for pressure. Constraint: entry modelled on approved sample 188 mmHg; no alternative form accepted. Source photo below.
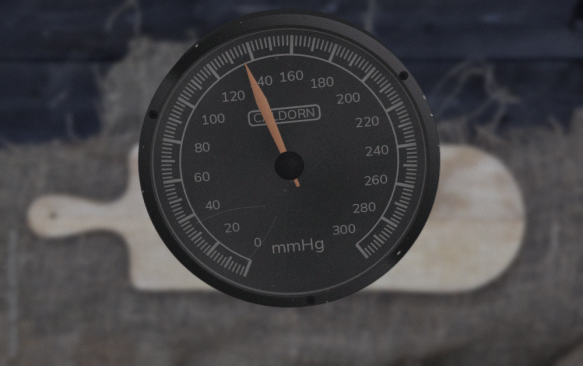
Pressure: 136 mmHg
